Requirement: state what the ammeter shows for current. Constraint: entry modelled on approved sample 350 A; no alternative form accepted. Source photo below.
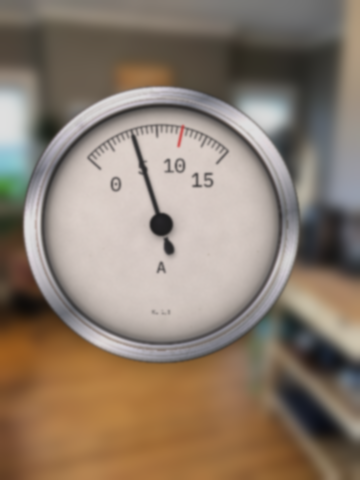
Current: 5 A
